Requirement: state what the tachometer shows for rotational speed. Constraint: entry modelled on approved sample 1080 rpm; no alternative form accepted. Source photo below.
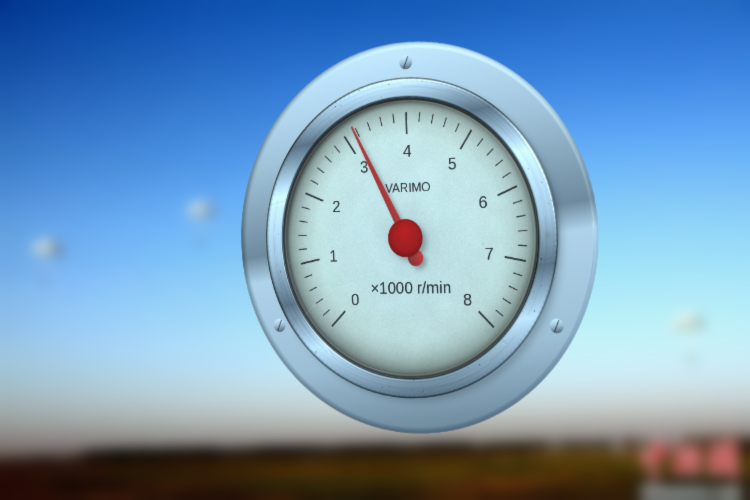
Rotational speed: 3200 rpm
